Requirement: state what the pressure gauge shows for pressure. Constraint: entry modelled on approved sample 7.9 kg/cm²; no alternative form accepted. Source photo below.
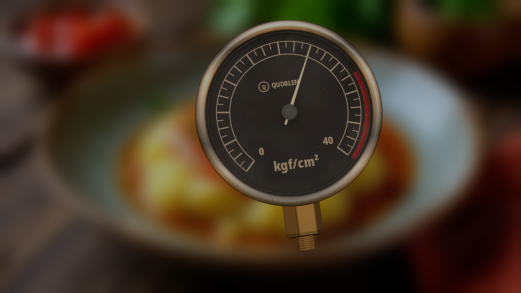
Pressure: 24 kg/cm²
